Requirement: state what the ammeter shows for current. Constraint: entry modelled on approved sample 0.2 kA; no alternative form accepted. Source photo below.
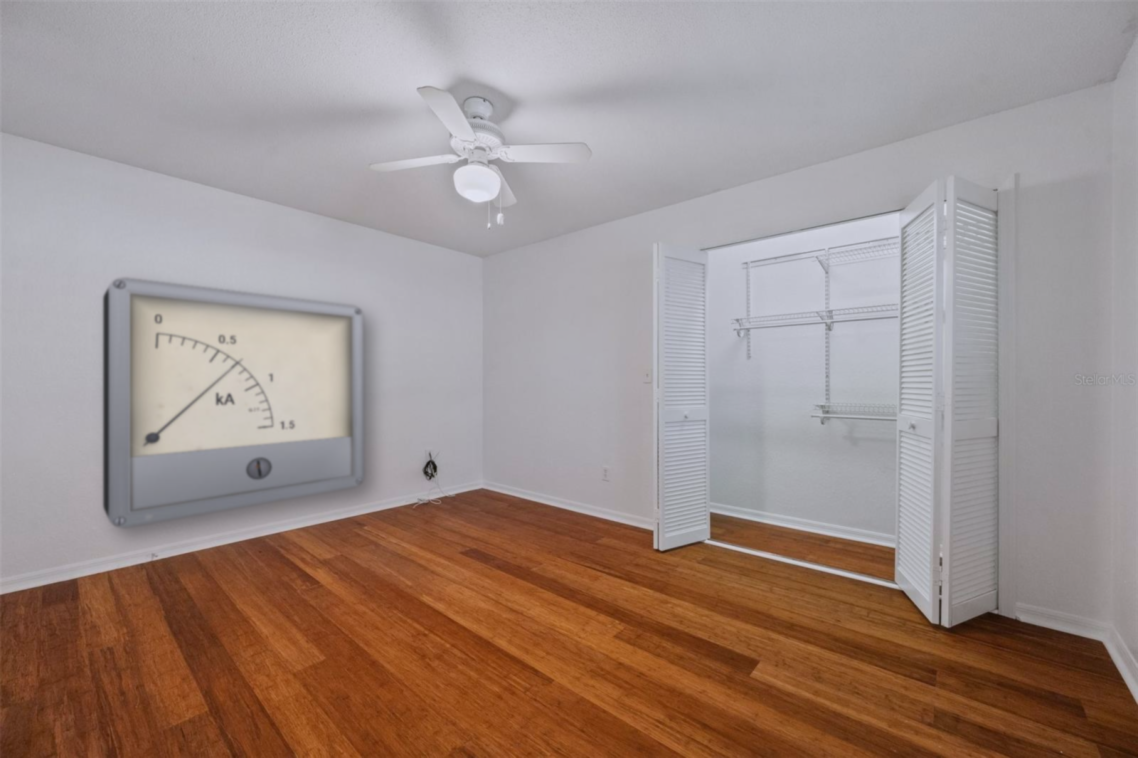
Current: 0.7 kA
